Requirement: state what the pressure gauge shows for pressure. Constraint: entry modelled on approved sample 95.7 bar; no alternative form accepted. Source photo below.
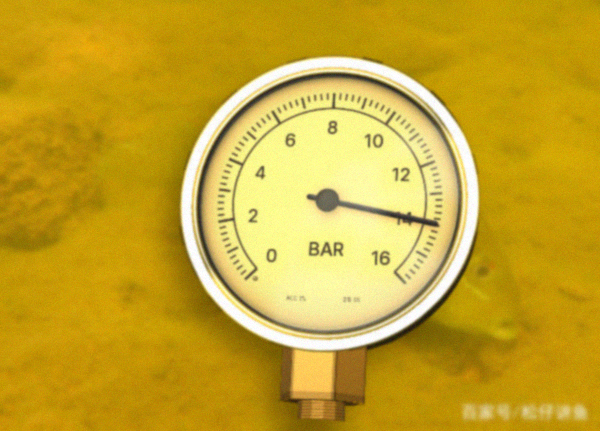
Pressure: 14 bar
